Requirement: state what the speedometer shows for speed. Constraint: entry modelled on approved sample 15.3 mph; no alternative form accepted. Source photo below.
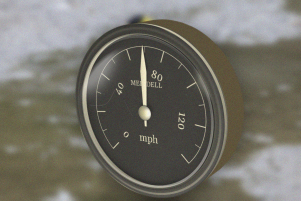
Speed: 70 mph
